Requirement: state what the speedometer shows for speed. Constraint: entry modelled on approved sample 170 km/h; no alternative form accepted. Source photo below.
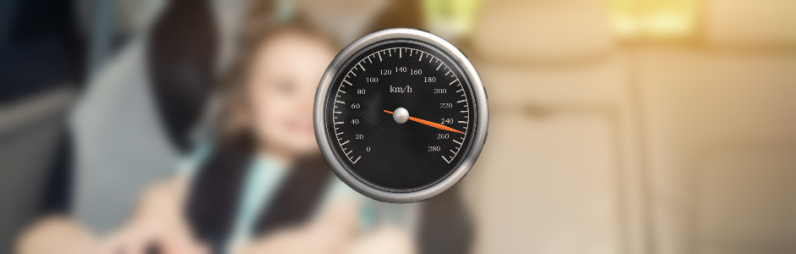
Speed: 250 km/h
